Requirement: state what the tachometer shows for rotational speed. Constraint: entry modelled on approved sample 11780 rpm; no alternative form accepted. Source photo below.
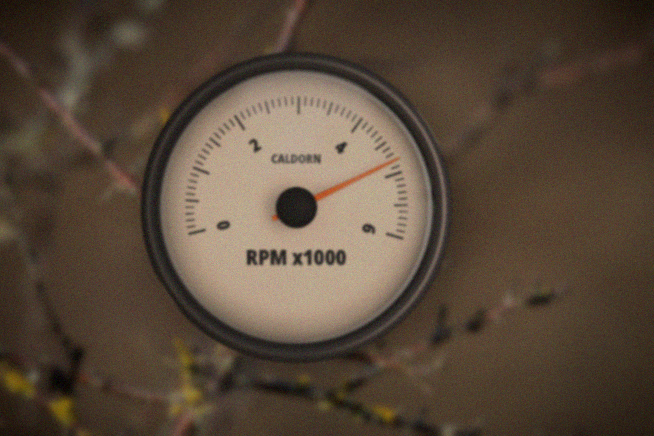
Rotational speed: 4800 rpm
